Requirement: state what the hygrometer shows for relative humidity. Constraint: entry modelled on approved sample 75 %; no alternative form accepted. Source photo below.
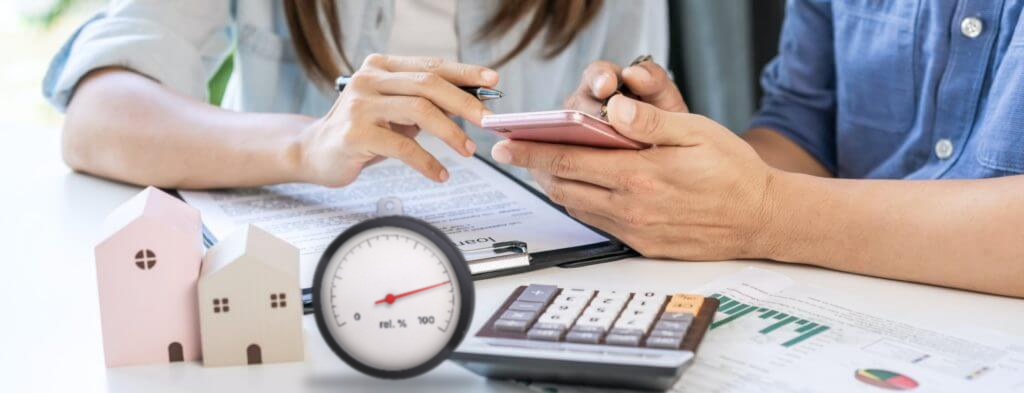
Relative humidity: 80 %
